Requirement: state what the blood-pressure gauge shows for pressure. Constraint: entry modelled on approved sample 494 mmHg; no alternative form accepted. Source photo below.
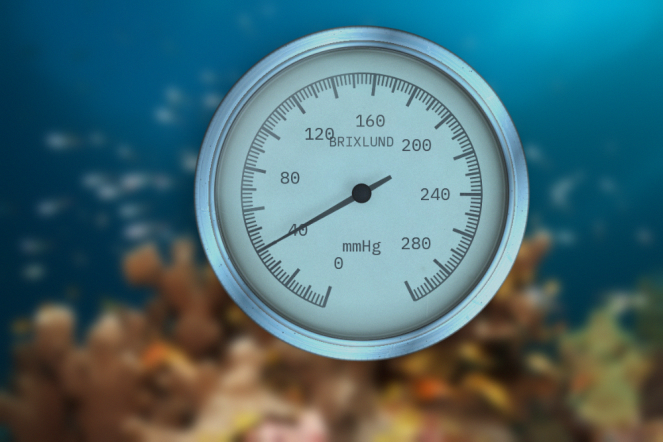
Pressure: 40 mmHg
